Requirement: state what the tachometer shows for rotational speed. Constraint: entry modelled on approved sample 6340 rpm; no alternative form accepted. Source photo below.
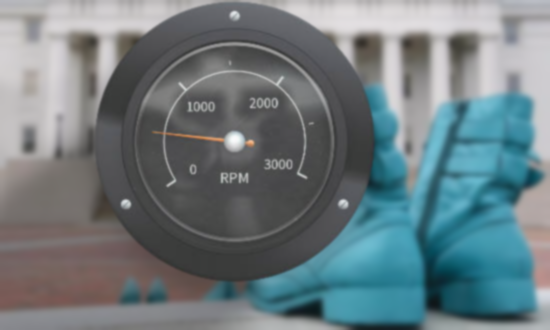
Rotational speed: 500 rpm
